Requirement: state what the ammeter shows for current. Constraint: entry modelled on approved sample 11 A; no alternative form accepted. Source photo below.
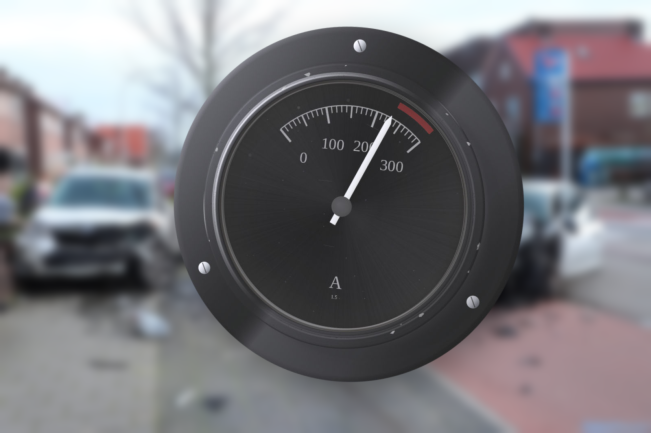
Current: 230 A
